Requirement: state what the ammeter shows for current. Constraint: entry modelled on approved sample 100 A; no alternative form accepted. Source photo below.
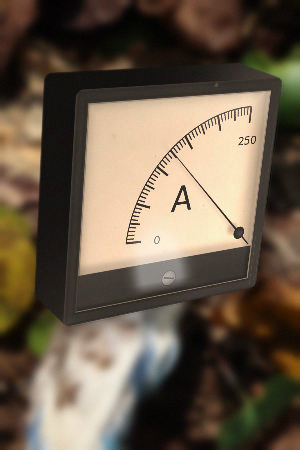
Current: 125 A
